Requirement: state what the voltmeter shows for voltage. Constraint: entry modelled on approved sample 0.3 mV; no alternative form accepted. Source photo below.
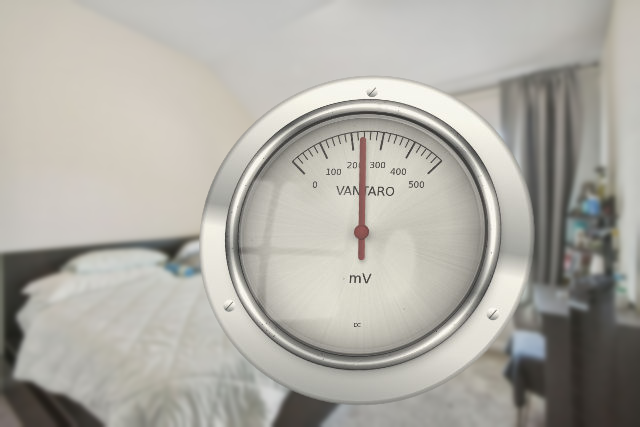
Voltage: 240 mV
